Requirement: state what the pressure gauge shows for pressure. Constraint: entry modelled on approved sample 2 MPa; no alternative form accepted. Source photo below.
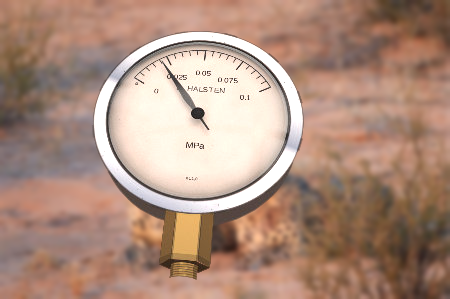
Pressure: 0.02 MPa
